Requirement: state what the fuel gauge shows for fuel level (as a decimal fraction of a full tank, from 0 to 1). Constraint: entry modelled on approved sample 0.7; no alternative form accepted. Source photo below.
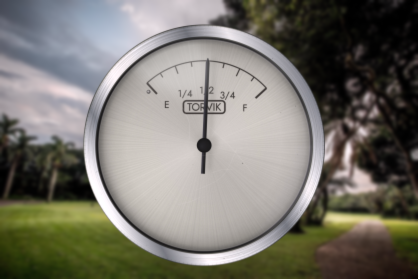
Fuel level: 0.5
